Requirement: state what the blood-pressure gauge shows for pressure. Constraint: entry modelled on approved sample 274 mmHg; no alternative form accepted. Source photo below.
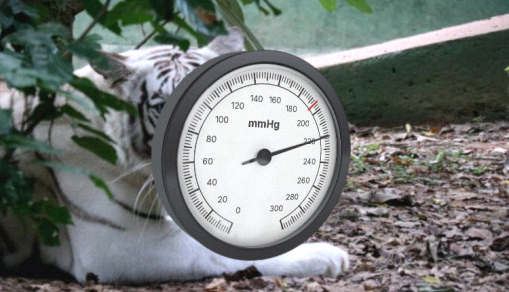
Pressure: 220 mmHg
